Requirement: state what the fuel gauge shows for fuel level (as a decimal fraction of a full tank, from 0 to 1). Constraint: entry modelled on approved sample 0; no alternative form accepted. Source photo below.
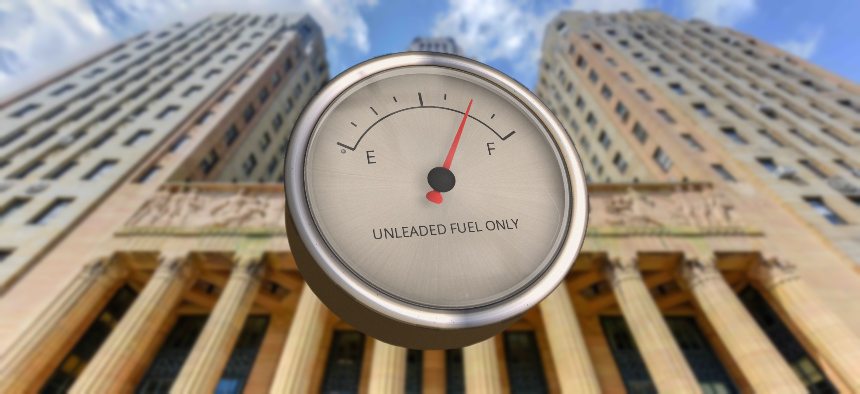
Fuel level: 0.75
